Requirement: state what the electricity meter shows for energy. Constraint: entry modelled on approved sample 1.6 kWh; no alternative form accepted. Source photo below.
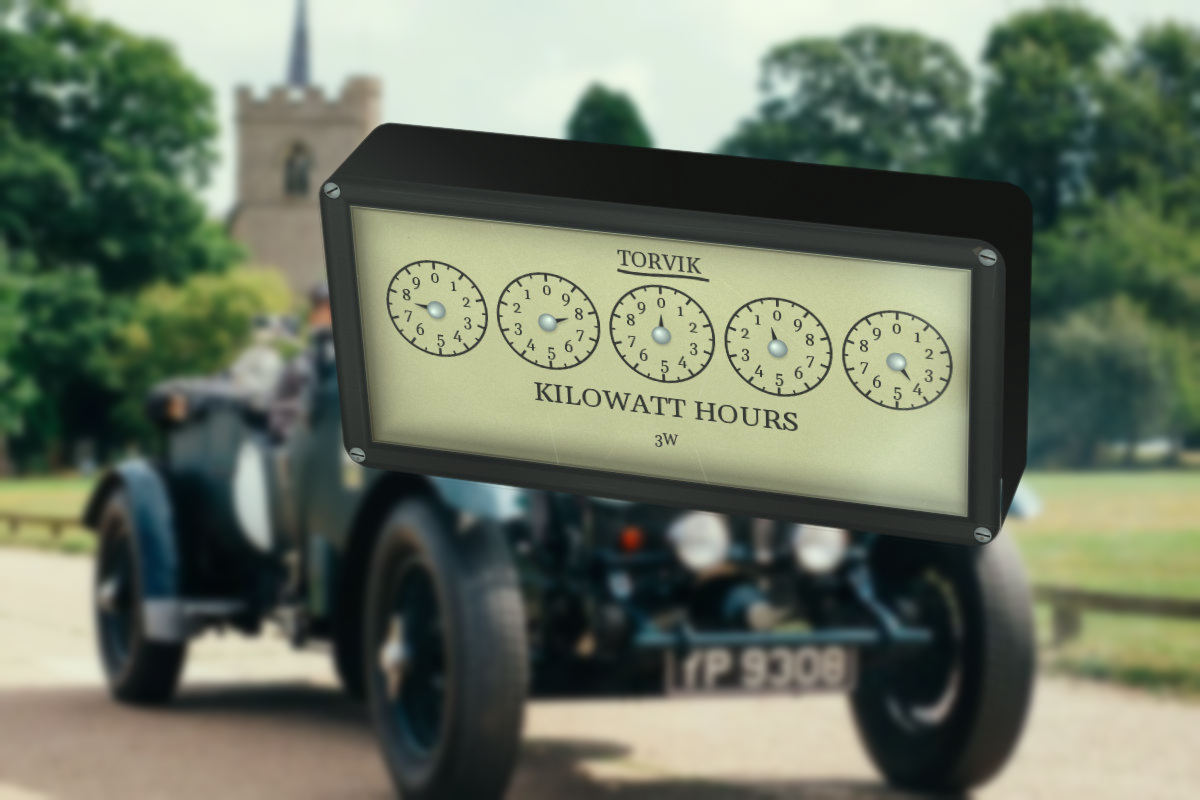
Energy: 78004 kWh
